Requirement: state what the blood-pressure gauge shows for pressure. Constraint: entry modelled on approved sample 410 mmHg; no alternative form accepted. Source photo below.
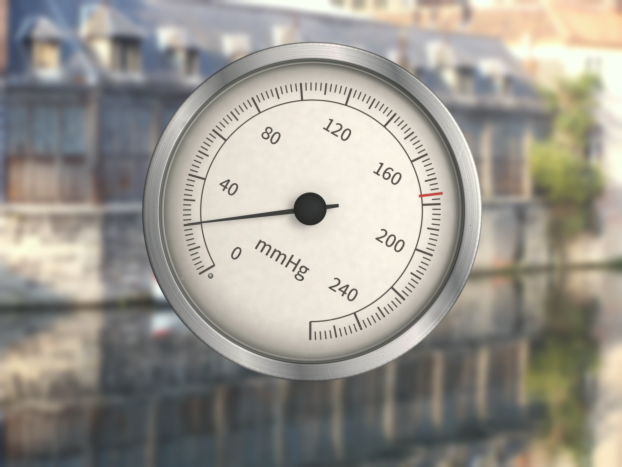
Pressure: 20 mmHg
